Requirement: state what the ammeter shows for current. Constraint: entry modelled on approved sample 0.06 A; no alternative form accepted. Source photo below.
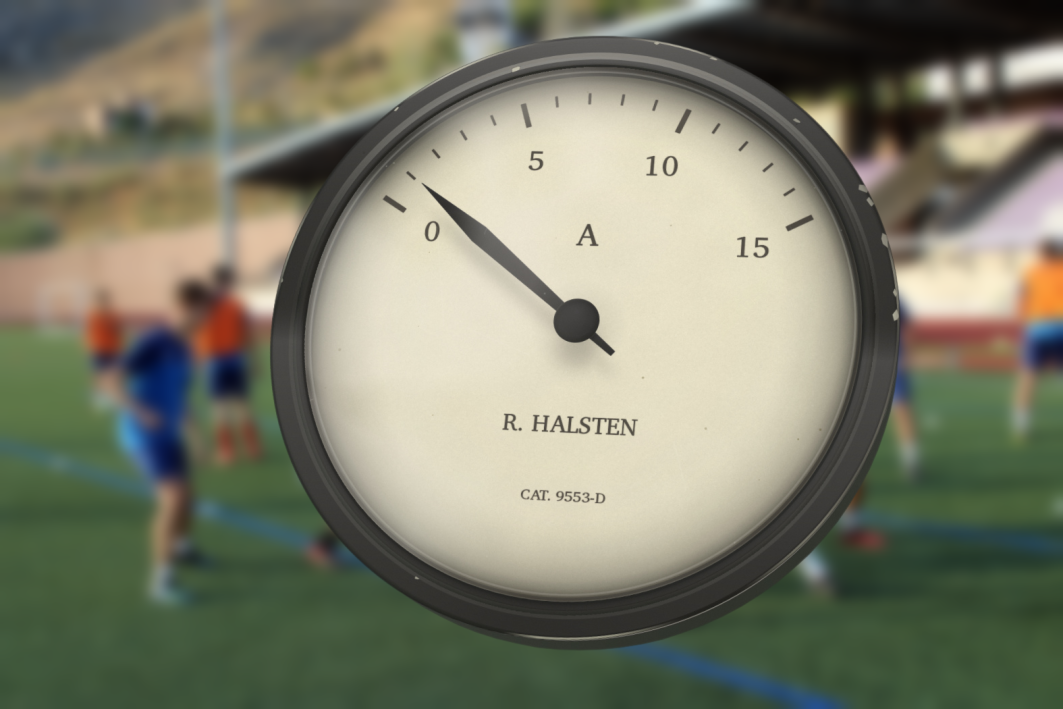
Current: 1 A
